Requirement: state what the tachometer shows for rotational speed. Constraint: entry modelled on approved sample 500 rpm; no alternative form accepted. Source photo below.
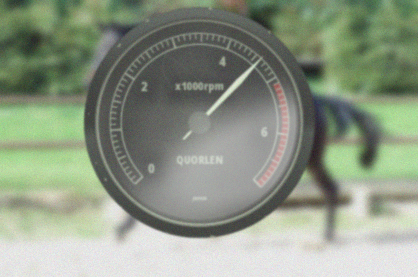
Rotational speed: 4600 rpm
